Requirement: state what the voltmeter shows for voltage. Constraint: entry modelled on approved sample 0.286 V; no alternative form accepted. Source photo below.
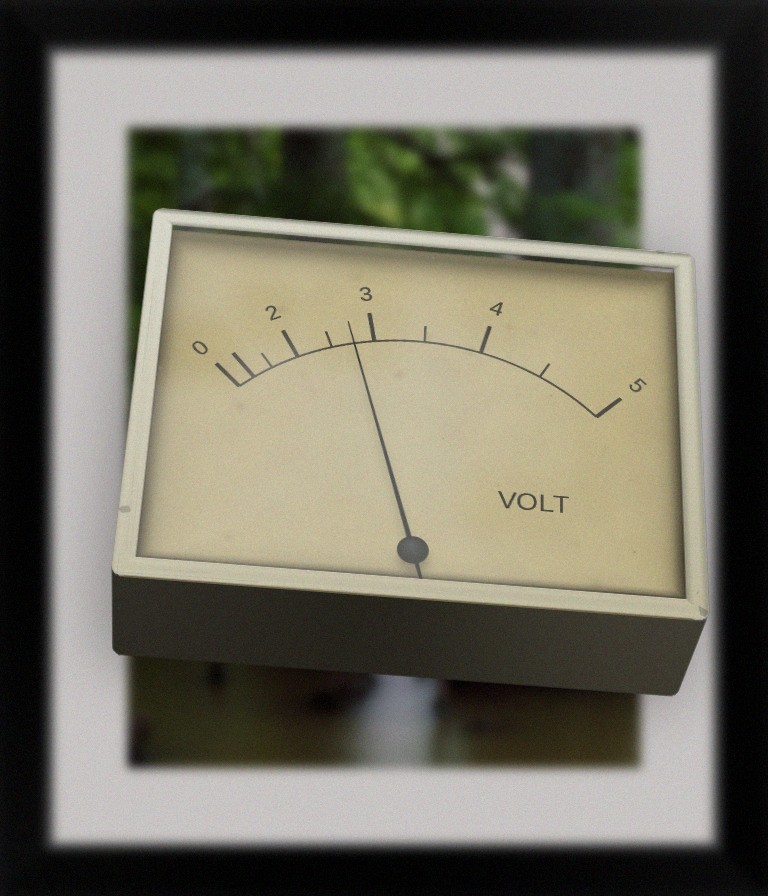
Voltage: 2.75 V
